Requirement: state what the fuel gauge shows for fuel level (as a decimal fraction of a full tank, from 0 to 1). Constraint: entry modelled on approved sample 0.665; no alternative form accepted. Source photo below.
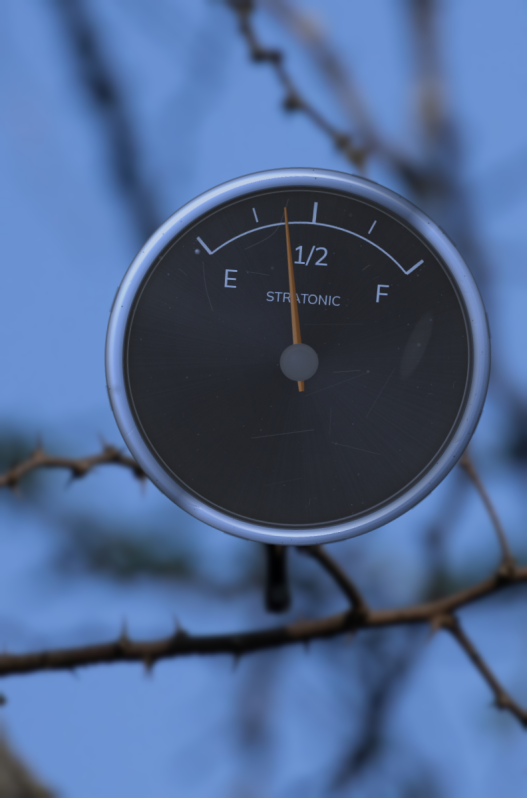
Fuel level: 0.375
